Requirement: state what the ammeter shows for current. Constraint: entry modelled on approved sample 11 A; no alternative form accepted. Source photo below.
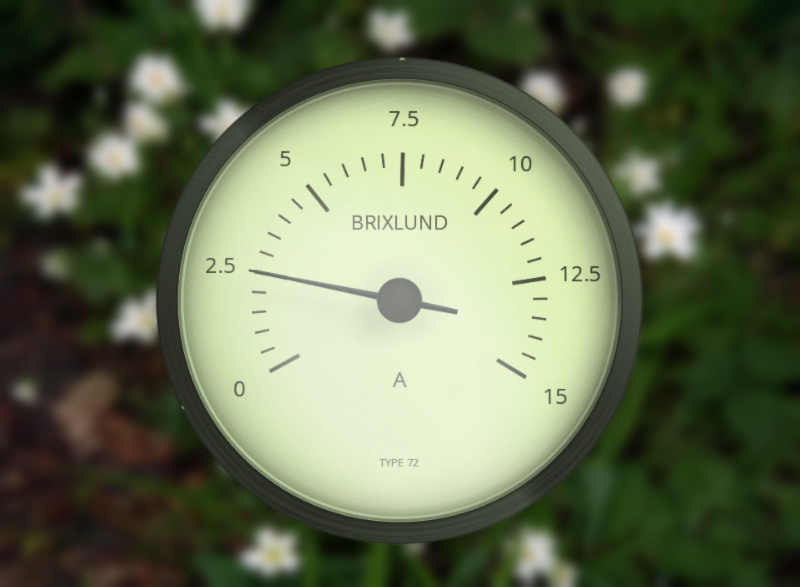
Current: 2.5 A
